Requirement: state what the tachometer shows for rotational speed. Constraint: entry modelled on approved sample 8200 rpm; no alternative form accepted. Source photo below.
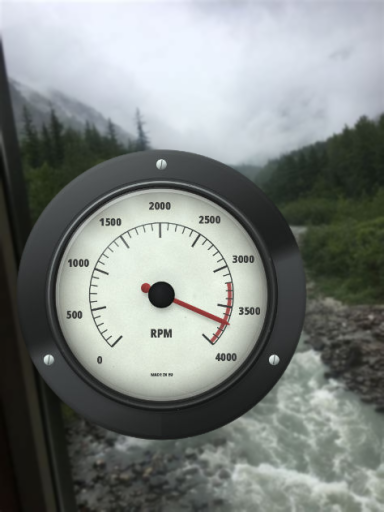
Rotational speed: 3700 rpm
